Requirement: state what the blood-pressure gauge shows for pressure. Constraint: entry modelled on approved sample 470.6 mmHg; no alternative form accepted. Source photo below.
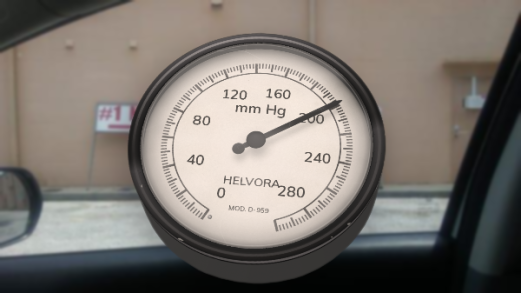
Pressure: 200 mmHg
